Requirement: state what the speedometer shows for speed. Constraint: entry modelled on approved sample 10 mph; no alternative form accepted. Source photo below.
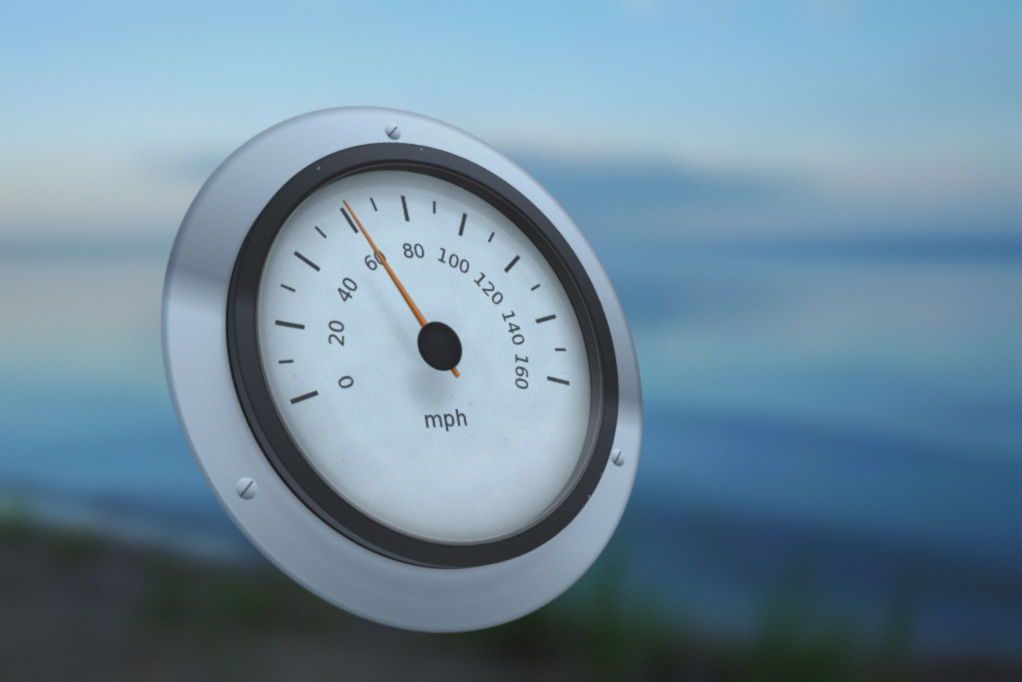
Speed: 60 mph
